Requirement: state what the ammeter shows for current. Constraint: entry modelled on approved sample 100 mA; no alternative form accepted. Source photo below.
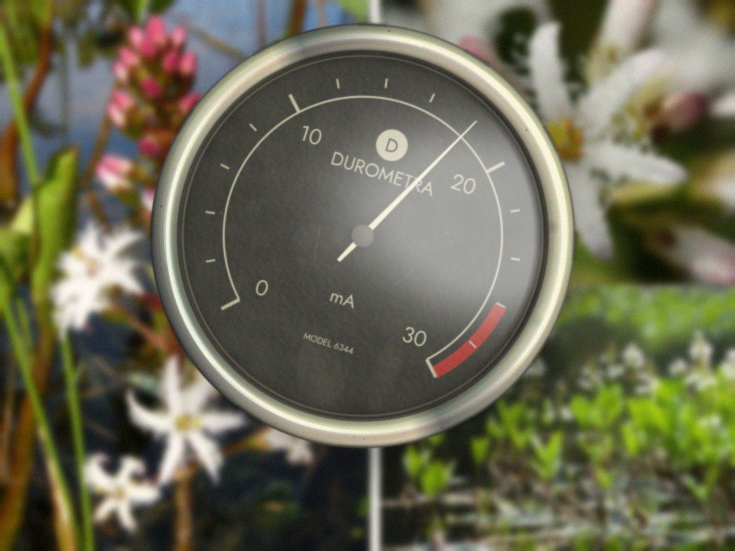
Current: 18 mA
